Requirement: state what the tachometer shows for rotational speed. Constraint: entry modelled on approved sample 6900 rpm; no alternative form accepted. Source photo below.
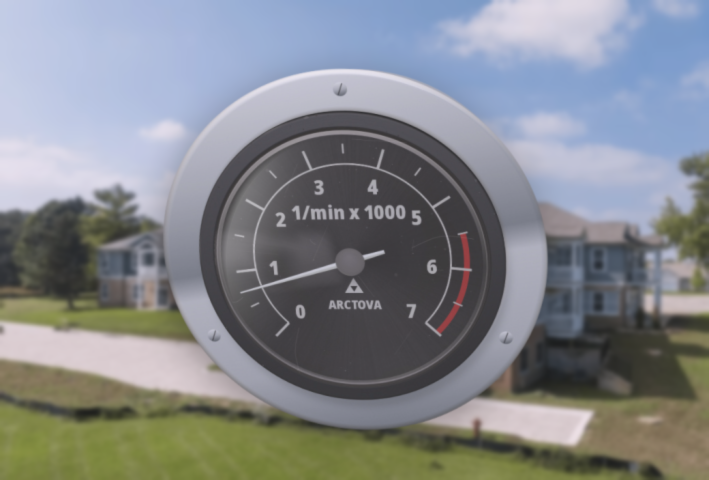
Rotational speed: 750 rpm
